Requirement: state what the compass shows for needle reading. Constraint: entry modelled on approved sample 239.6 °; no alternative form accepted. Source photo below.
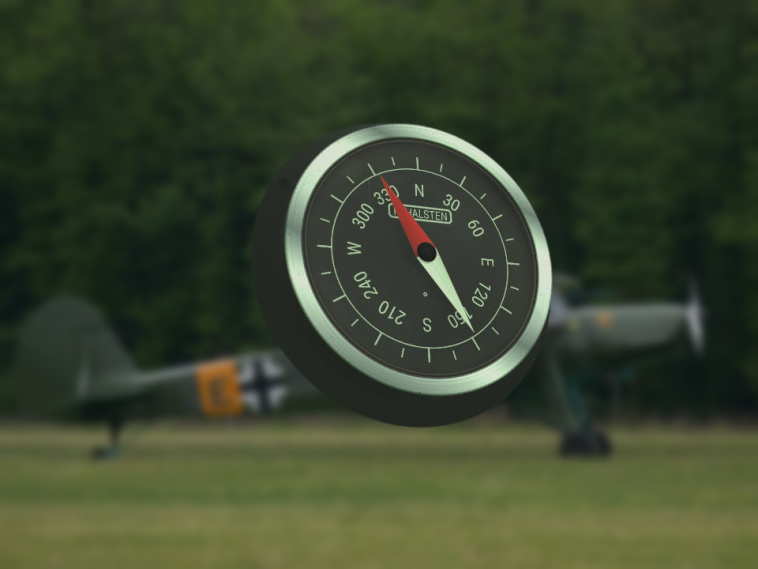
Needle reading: 330 °
